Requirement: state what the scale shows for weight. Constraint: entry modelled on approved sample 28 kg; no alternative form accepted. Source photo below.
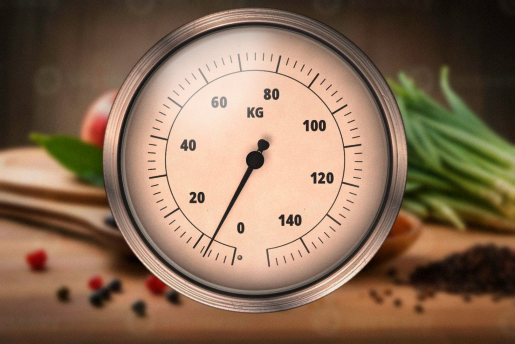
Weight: 7 kg
